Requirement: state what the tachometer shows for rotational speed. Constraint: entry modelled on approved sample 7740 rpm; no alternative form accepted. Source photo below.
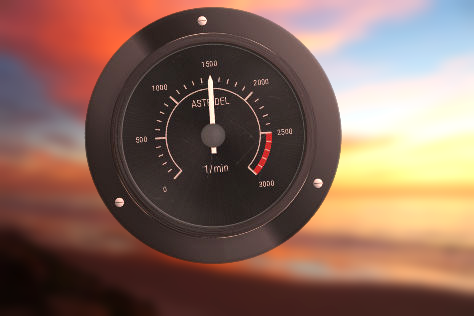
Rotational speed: 1500 rpm
